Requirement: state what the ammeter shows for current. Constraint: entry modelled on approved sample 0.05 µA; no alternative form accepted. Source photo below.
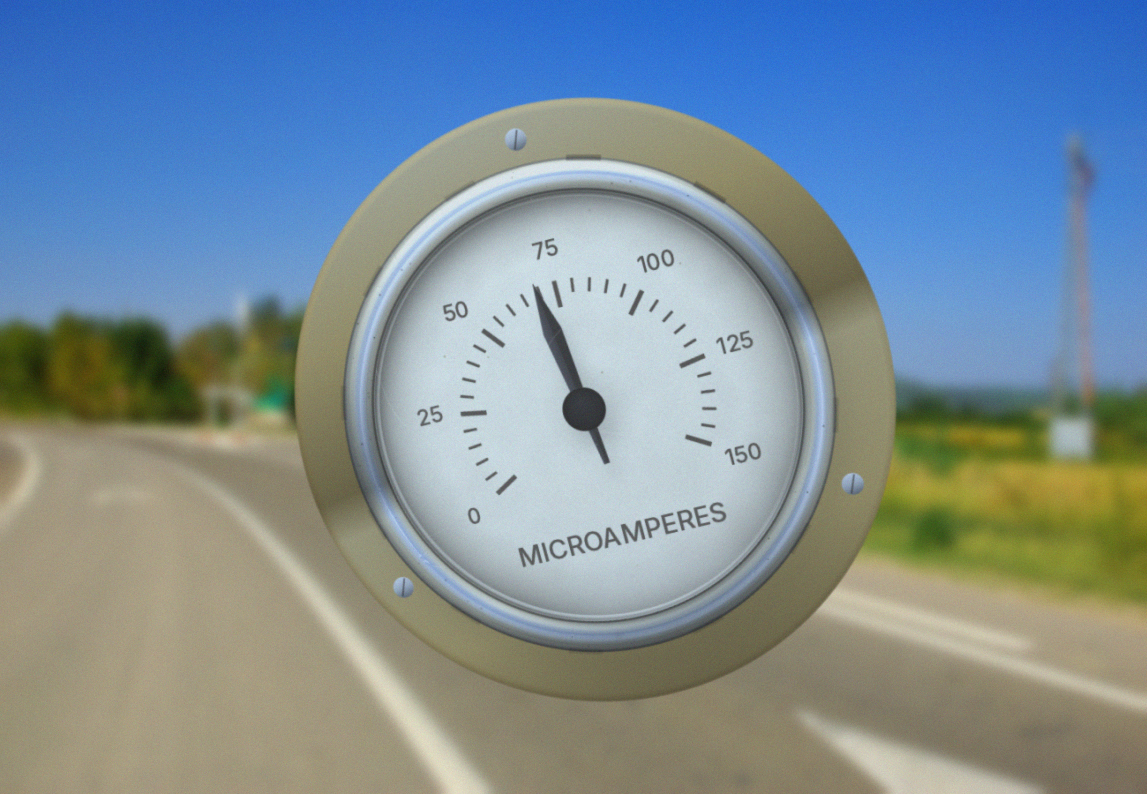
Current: 70 µA
